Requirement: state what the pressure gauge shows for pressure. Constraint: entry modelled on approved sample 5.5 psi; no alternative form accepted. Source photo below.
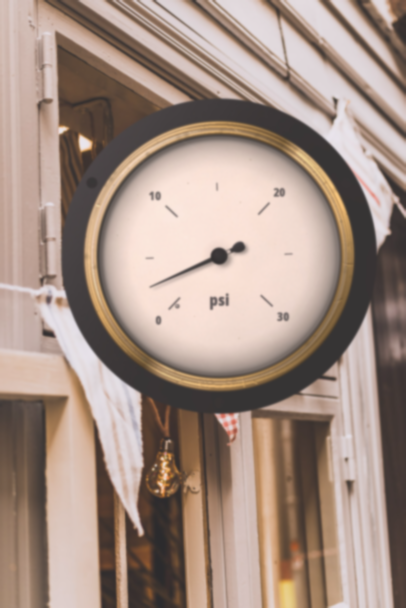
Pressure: 2.5 psi
